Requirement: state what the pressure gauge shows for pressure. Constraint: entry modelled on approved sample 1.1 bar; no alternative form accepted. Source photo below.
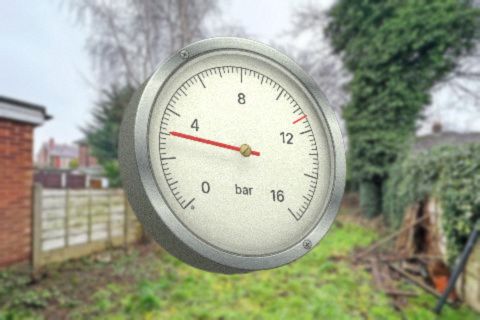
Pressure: 3 bar
